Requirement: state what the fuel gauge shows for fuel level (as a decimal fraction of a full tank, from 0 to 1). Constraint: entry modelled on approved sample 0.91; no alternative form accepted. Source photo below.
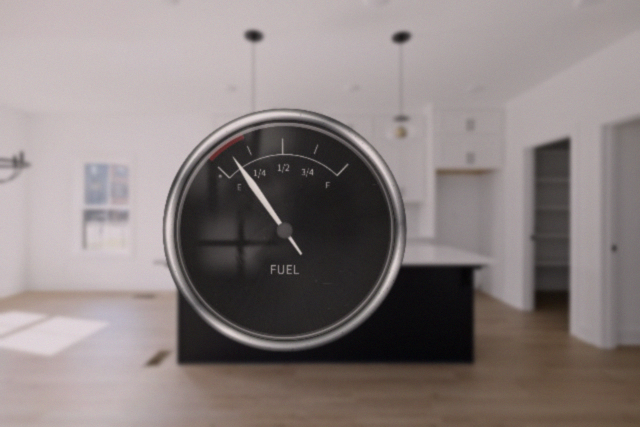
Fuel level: 0.125
